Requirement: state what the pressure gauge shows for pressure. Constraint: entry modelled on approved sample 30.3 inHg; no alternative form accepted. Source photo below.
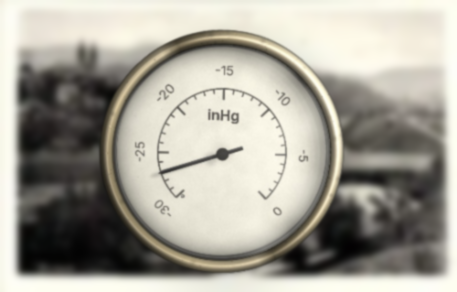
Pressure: -27 inHg
